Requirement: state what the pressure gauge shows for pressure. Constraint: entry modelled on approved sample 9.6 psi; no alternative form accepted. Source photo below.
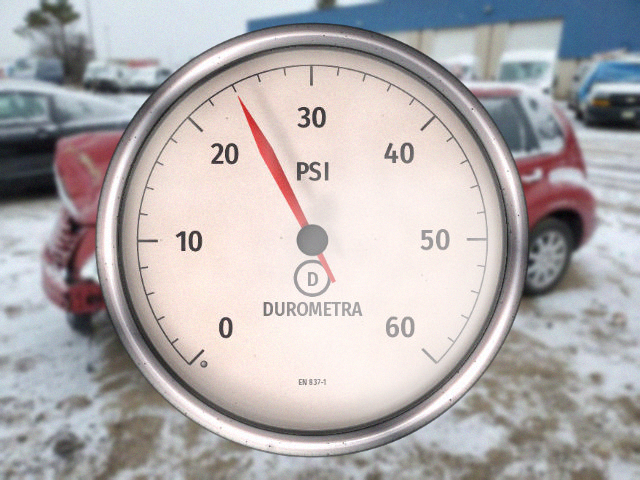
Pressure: 24 psi
